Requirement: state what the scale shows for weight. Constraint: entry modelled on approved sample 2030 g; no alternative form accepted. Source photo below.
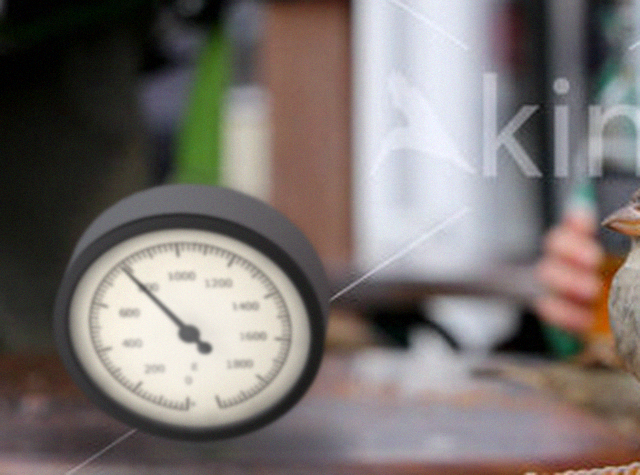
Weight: 800 g
